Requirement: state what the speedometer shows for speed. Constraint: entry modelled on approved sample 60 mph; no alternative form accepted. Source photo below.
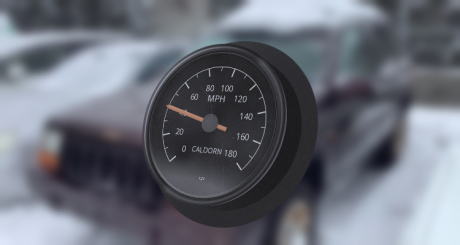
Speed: 40 mph
